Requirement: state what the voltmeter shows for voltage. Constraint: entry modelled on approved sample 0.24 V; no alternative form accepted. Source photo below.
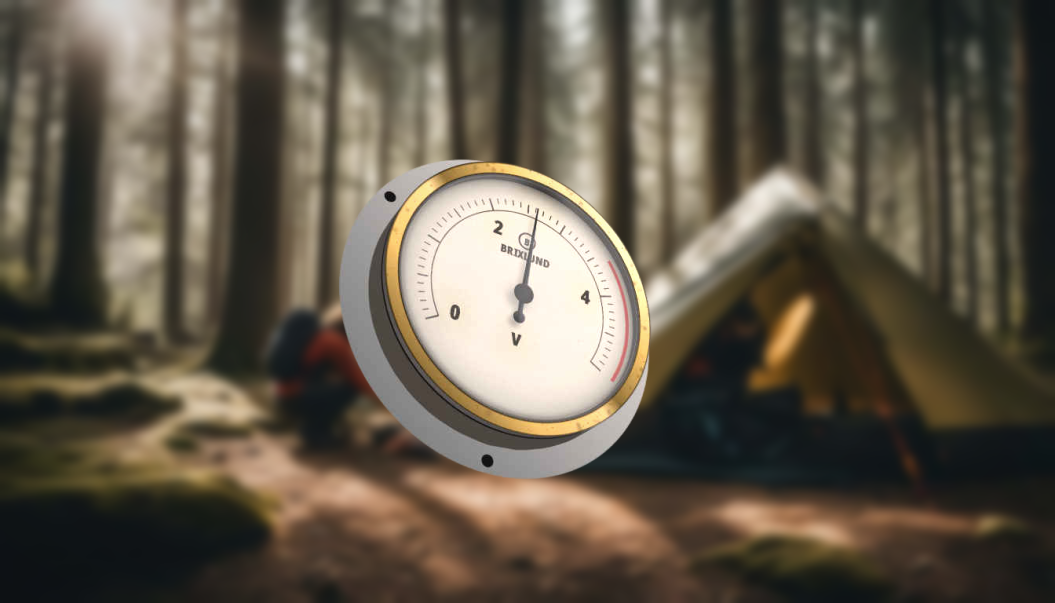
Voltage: 2.6 V
